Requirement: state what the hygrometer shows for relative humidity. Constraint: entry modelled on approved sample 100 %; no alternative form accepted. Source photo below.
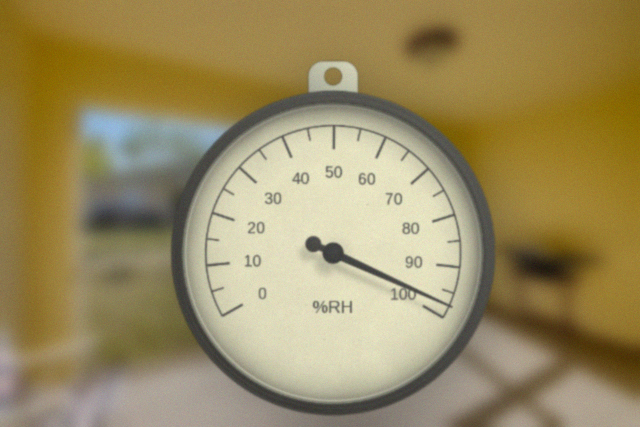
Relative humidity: 97.5 %
